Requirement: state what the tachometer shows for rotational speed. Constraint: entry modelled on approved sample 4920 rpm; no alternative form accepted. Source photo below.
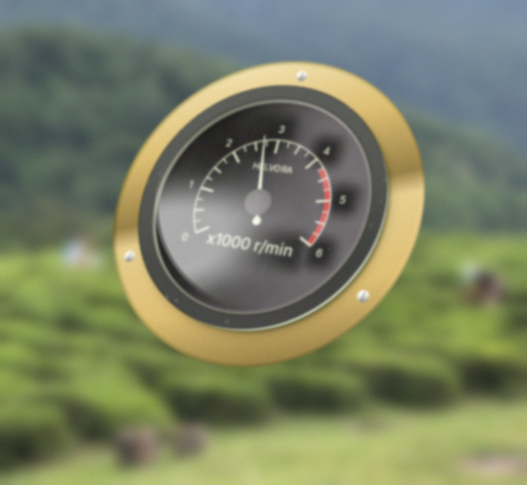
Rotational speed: 2750 rpm
